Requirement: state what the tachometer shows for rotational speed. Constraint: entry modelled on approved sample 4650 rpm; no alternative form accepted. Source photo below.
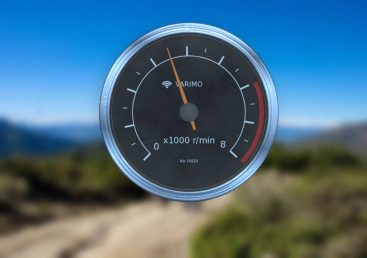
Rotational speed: 3500 rpm
